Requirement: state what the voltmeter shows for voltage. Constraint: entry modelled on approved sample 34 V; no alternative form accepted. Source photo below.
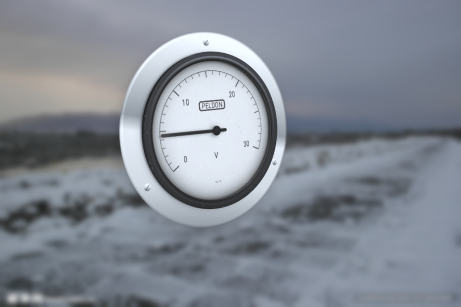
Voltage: 4.5 V
